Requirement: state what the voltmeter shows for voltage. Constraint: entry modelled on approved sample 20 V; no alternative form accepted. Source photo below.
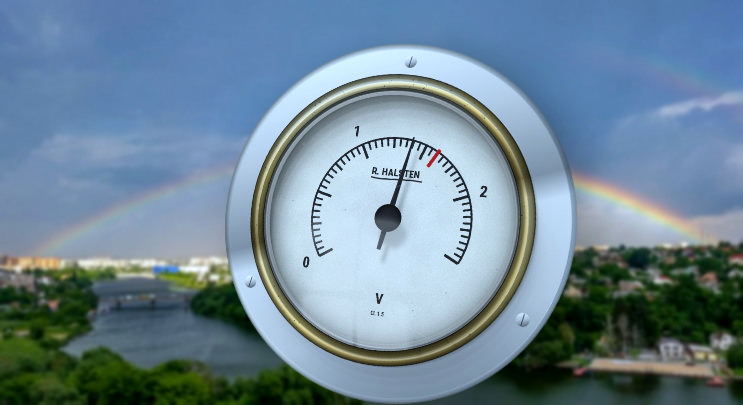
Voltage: 1.4 V
